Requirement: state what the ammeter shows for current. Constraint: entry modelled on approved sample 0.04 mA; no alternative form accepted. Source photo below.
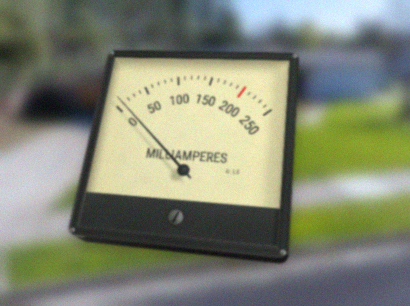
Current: 10 mA
